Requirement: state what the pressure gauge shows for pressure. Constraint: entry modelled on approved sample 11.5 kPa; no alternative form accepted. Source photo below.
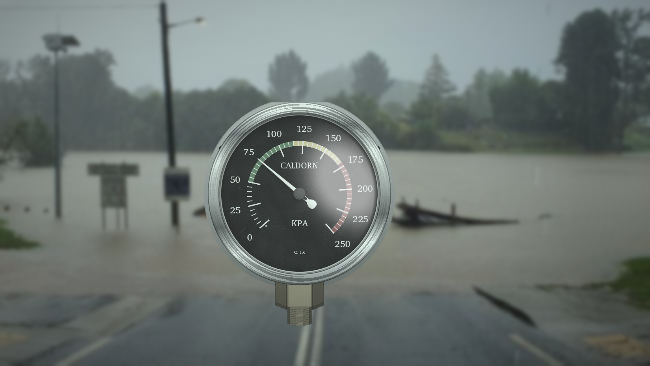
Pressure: 75 kPa
